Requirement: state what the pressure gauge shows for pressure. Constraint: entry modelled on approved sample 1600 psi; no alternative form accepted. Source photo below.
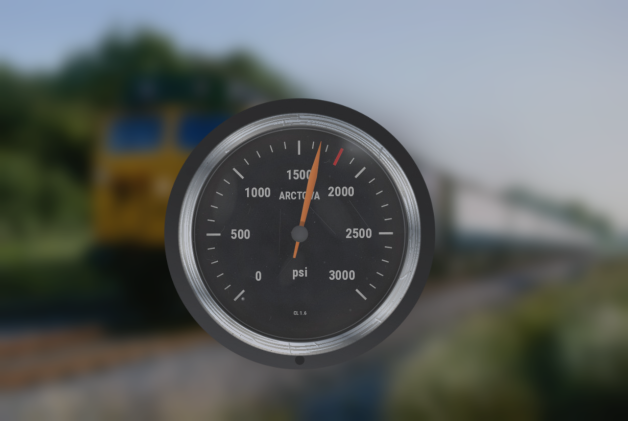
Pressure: 1650 psi
